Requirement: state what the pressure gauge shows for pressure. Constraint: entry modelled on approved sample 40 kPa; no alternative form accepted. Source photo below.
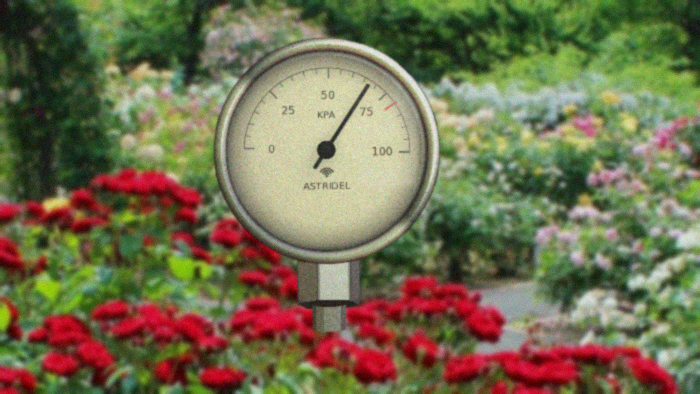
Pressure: 67.5 kPa
